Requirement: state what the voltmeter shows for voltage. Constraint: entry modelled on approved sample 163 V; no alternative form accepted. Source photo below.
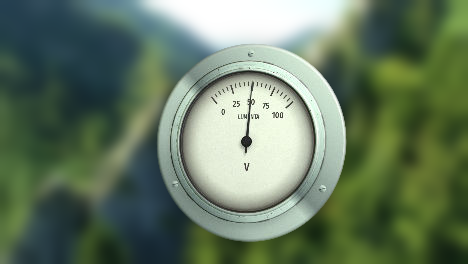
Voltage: 50 V
